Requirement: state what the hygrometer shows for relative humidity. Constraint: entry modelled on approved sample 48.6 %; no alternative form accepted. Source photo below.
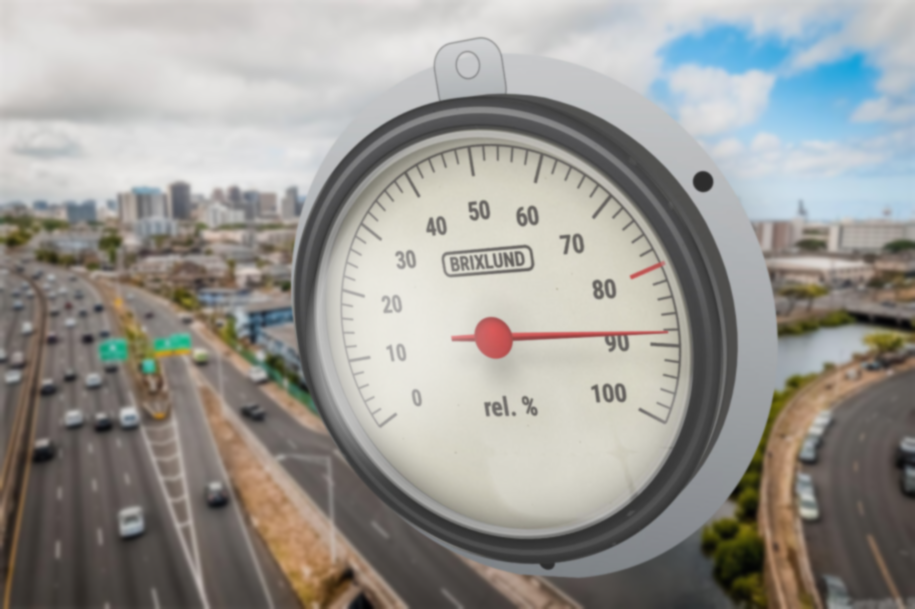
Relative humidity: 88 %
